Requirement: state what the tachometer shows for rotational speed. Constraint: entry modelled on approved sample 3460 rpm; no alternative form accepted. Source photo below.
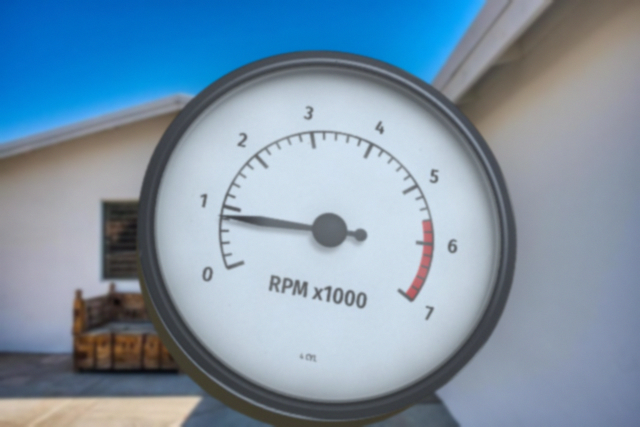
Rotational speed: 800 rpm
